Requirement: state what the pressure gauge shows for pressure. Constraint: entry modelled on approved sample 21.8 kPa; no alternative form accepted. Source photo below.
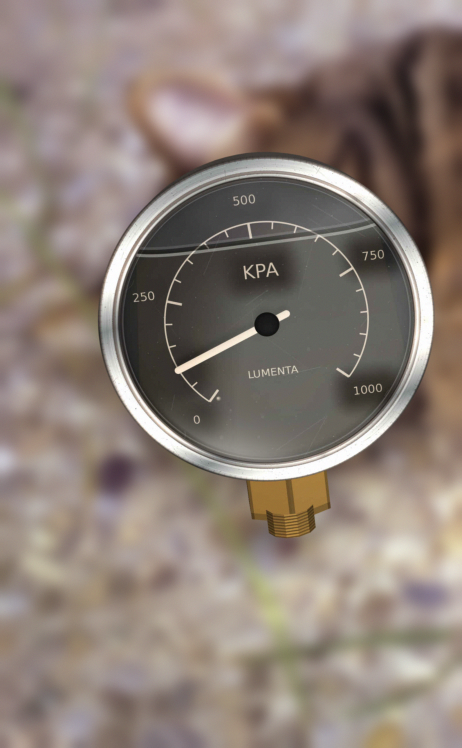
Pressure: 100 kPa
